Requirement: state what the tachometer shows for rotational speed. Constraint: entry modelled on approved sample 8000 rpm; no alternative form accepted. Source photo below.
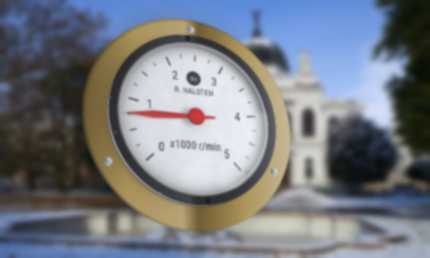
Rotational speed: 750 rpm
